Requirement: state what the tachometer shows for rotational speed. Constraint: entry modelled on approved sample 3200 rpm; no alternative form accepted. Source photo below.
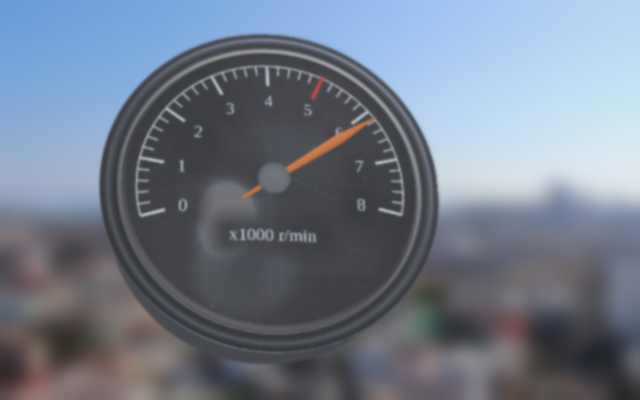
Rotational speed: 6200 rpm
